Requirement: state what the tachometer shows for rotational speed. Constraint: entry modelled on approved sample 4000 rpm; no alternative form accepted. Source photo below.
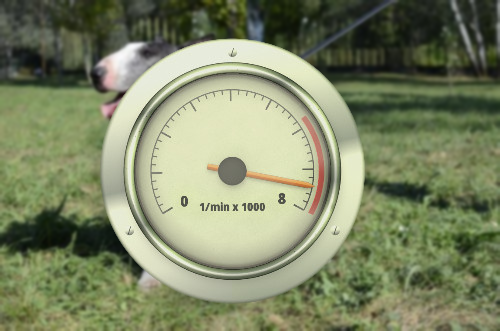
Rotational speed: 7400 rpm
